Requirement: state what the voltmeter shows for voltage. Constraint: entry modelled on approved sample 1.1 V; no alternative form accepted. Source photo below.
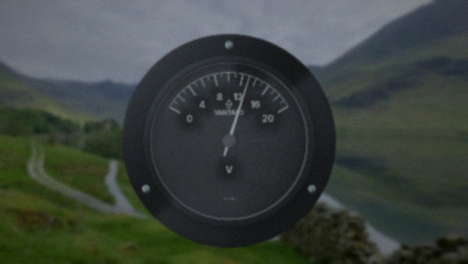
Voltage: 13 V
